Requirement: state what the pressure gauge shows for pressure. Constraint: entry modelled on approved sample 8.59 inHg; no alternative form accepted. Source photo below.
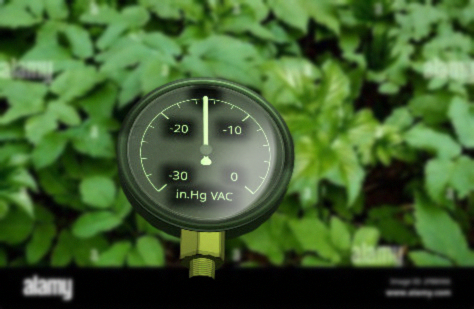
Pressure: -15 inHg
